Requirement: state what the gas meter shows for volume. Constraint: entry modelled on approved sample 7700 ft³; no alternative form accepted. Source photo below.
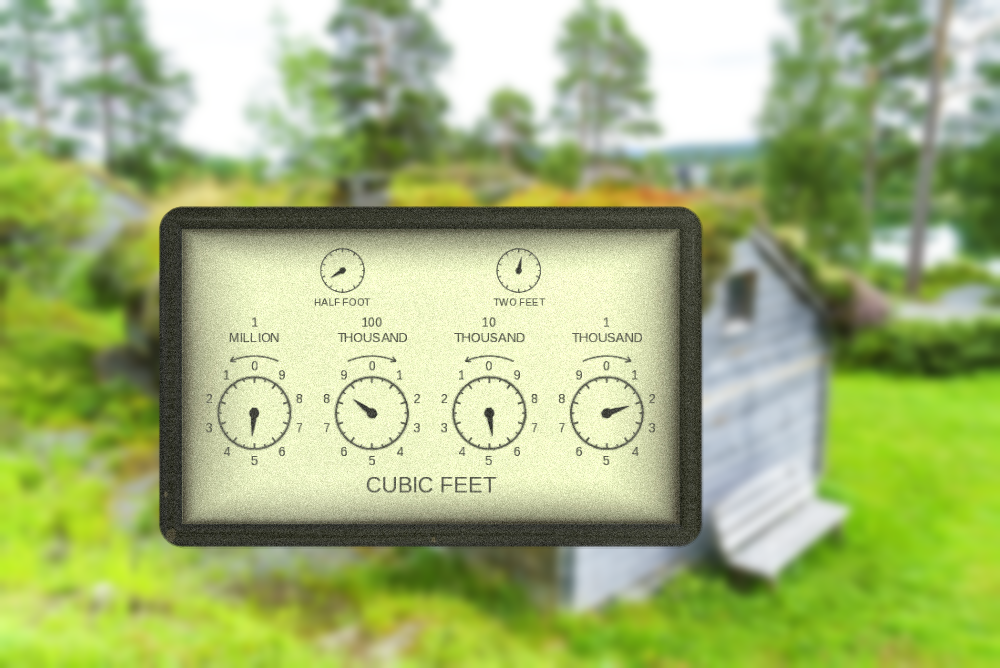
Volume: 485200 ft³
